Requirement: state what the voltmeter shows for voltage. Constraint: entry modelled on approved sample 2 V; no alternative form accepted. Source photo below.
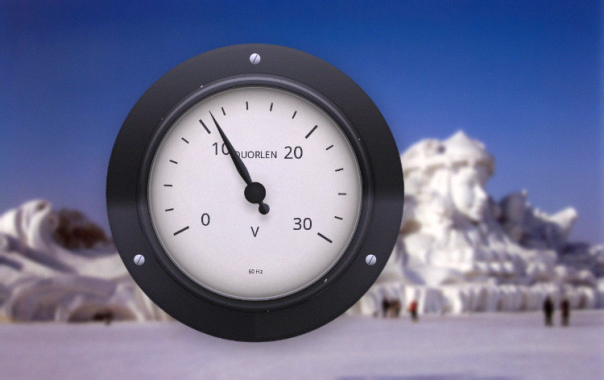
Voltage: 11 V
